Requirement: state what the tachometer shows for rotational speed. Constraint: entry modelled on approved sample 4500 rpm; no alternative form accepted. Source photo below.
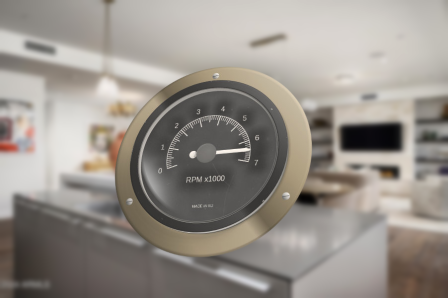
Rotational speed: 6500 rpm
